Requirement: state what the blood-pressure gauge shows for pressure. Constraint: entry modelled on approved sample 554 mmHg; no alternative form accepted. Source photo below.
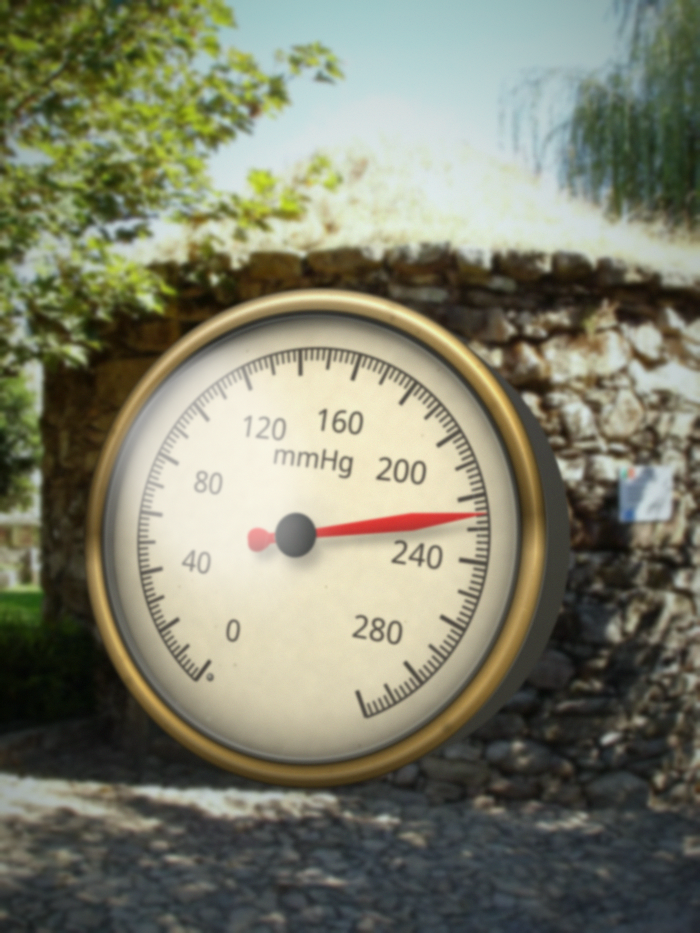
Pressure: 226 mmHg
